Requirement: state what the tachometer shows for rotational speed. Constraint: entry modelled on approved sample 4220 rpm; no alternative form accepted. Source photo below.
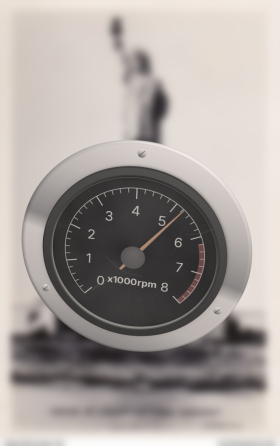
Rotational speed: 5200 rpm
